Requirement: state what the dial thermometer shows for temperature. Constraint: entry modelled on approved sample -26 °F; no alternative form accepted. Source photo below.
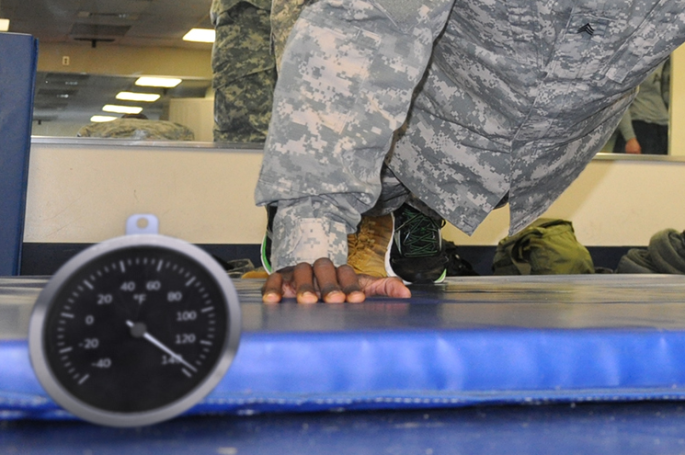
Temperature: 136 °F
